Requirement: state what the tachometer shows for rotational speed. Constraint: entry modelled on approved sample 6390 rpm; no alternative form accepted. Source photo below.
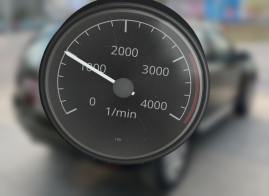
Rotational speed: 1000 rpm
